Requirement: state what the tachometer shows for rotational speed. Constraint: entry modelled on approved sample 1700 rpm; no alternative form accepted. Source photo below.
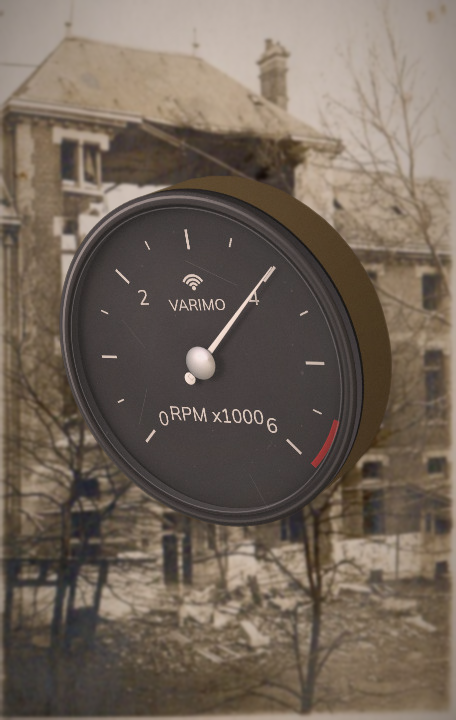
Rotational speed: 4000 rpm
